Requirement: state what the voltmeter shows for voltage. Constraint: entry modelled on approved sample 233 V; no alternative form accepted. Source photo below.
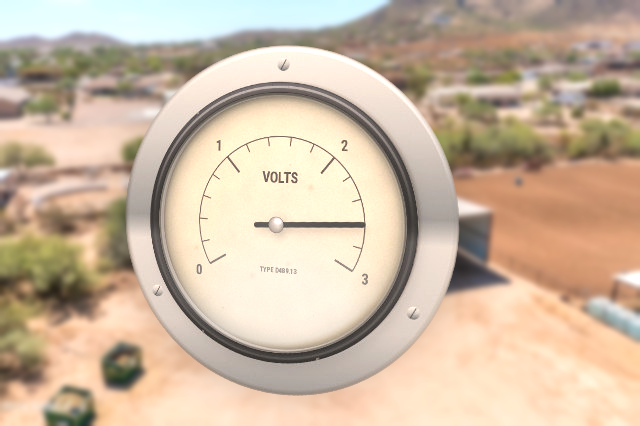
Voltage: 2.6 V
